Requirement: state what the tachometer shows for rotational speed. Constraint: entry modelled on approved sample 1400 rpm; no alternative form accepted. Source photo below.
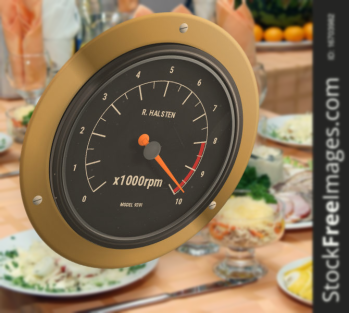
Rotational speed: 9750 rpm
